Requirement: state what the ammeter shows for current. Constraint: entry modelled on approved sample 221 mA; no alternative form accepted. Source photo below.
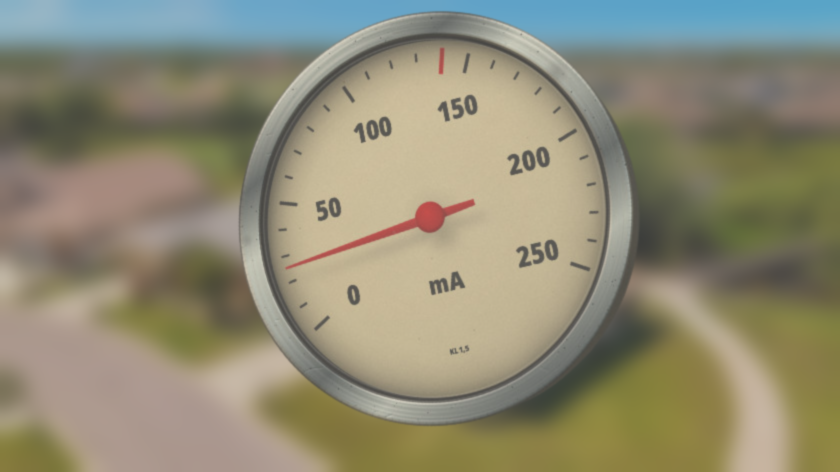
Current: 25 mA
